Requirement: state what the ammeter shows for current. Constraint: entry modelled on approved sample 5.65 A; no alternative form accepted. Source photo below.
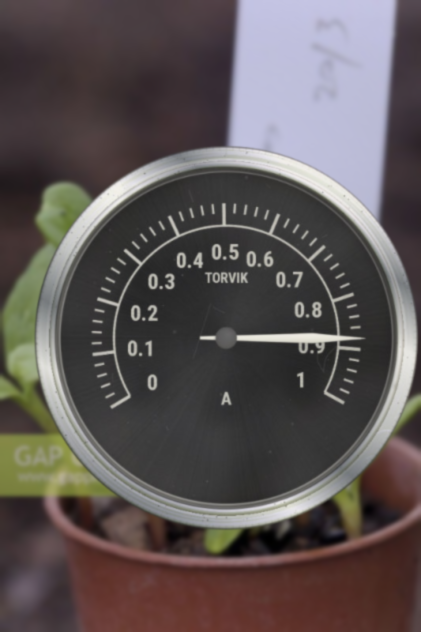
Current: 0.88 A
